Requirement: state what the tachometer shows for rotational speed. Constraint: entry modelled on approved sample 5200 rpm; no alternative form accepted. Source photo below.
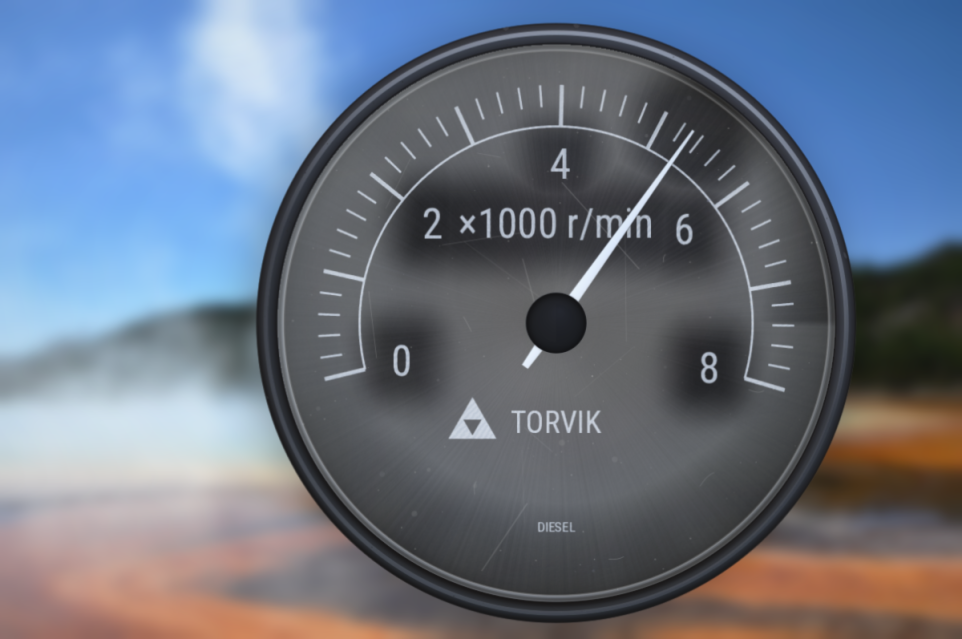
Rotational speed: 5300 rpm
